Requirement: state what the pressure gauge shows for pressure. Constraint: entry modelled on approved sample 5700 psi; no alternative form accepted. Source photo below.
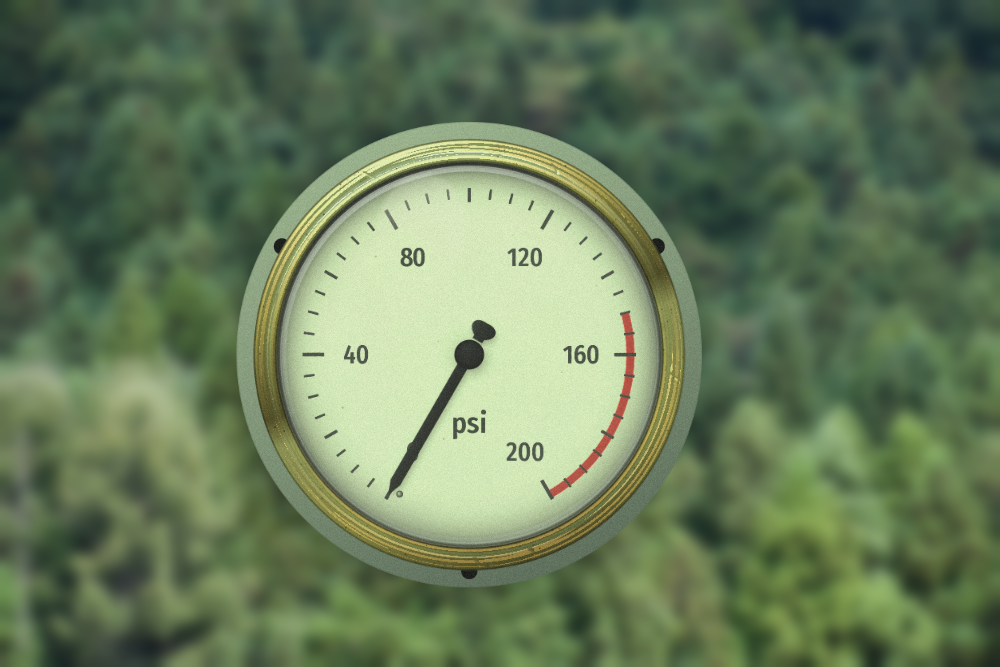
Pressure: 0 psi
